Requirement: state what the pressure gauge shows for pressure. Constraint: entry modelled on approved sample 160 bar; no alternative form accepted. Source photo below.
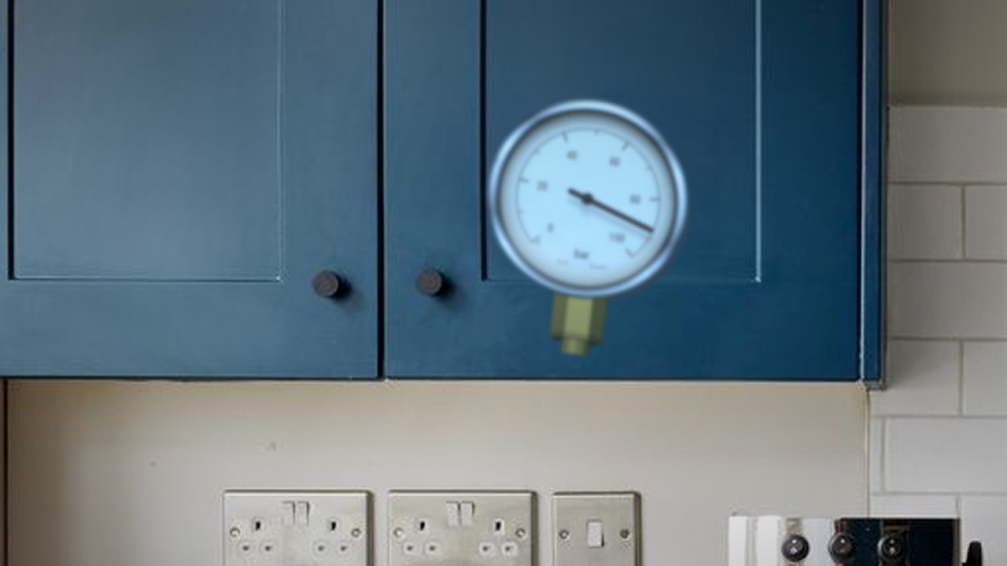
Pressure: 90 bar
